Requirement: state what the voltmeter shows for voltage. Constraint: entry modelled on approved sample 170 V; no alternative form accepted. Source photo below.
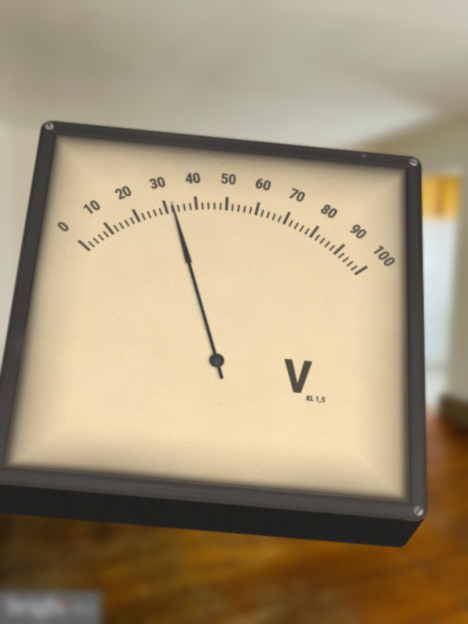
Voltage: 32 V
